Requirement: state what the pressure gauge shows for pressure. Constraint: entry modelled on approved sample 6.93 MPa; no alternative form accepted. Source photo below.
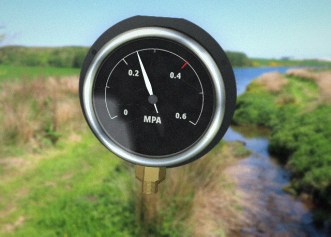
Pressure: 0.25 MPa
